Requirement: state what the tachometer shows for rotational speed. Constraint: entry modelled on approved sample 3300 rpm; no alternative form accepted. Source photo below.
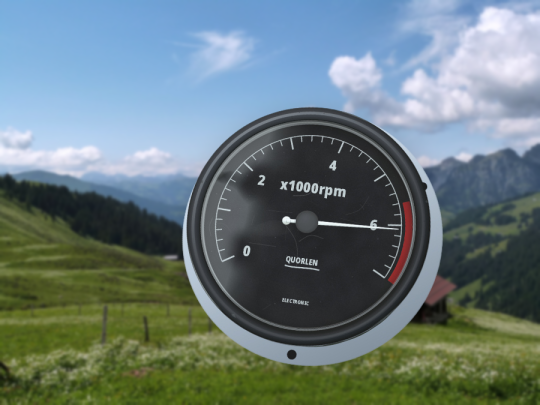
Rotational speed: 6100 rpm
